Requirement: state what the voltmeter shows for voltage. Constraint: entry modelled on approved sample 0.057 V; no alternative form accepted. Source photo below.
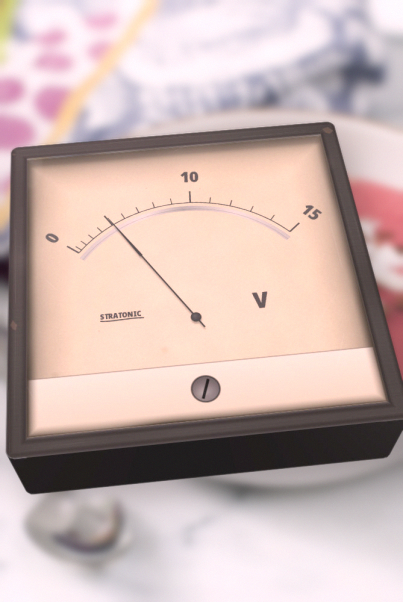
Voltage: 5 V
